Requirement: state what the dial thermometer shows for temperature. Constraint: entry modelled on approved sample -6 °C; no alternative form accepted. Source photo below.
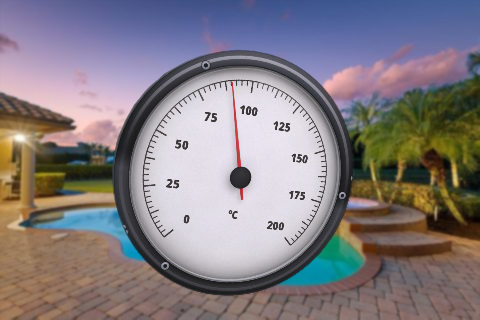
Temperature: 90 °C
